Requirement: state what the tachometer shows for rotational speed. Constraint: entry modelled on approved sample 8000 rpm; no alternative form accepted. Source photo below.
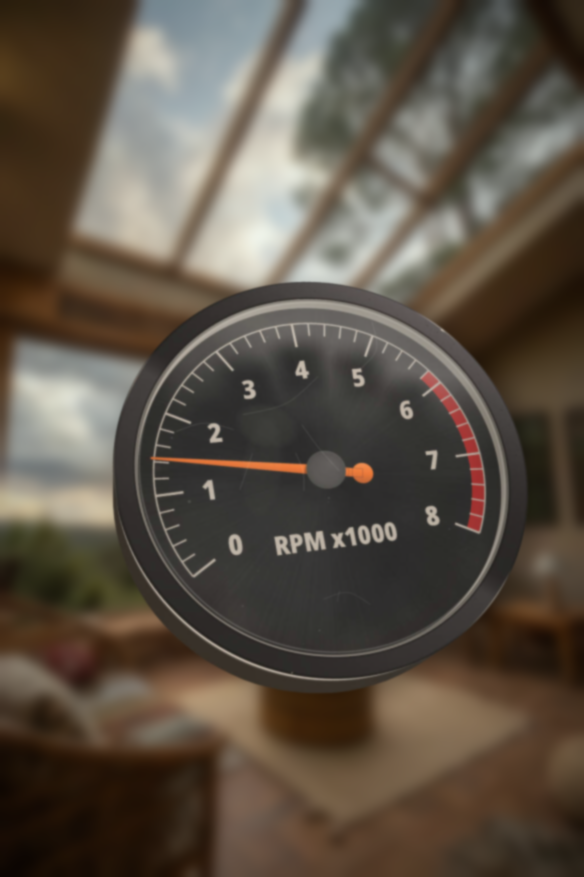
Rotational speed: 1400 rpm
